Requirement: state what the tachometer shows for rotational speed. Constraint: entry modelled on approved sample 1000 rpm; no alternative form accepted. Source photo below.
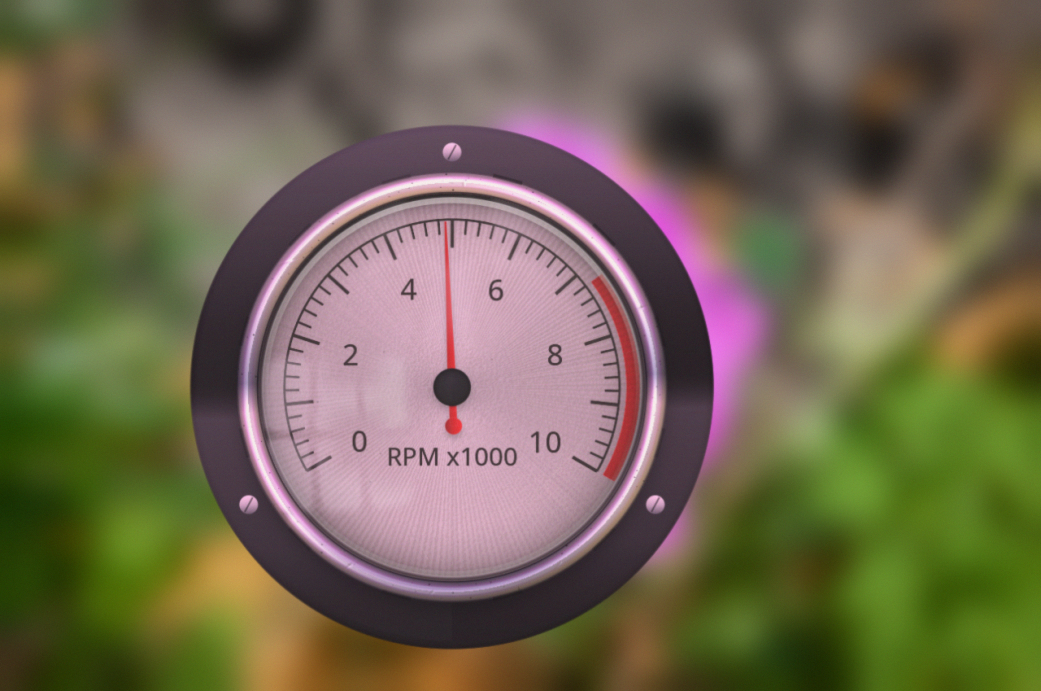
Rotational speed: 4900 rpm
